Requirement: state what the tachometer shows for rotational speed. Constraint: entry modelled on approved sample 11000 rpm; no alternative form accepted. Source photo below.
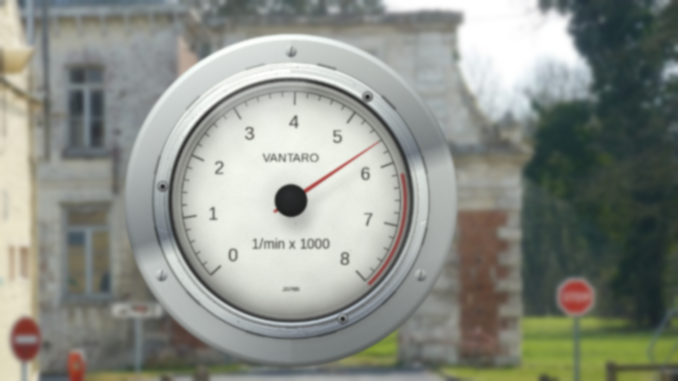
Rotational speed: 5600 rpm
